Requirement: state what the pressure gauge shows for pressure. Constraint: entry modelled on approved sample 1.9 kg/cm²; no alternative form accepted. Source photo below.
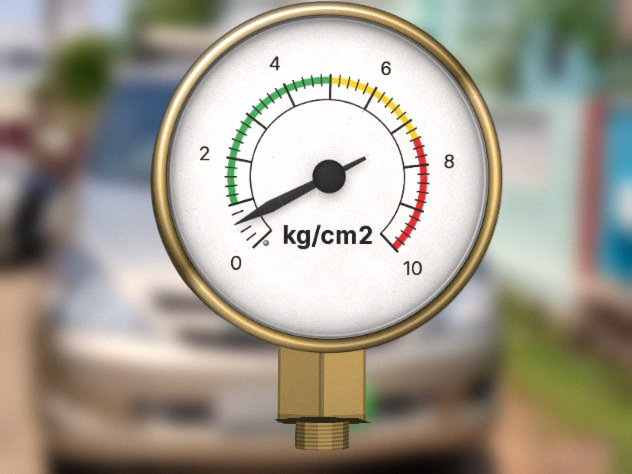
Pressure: 0.6 kg/cm²
